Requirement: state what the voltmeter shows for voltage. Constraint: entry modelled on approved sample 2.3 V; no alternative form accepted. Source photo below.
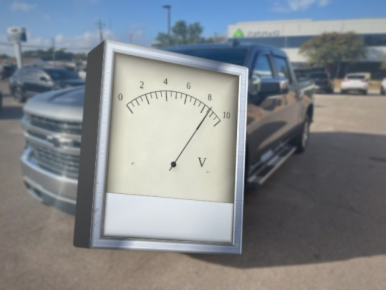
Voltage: 8.5 V
